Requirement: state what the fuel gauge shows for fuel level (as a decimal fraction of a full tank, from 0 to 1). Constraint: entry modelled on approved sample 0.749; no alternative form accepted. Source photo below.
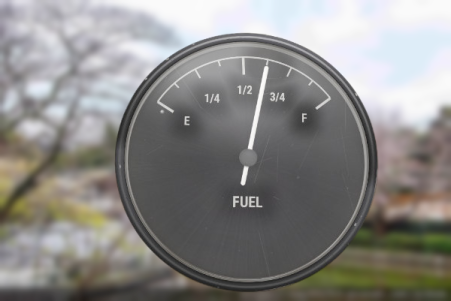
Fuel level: 0.625
